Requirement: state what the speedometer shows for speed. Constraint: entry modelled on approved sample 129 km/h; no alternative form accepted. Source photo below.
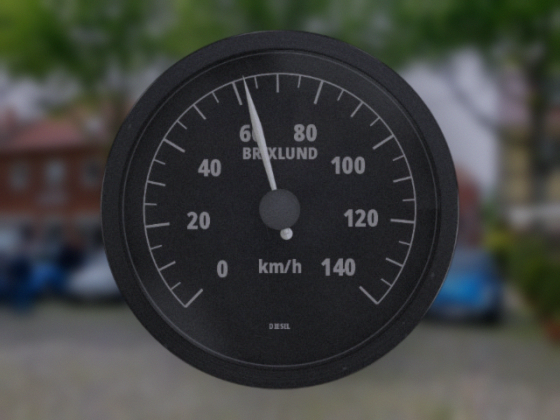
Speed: 62.5 km/h
